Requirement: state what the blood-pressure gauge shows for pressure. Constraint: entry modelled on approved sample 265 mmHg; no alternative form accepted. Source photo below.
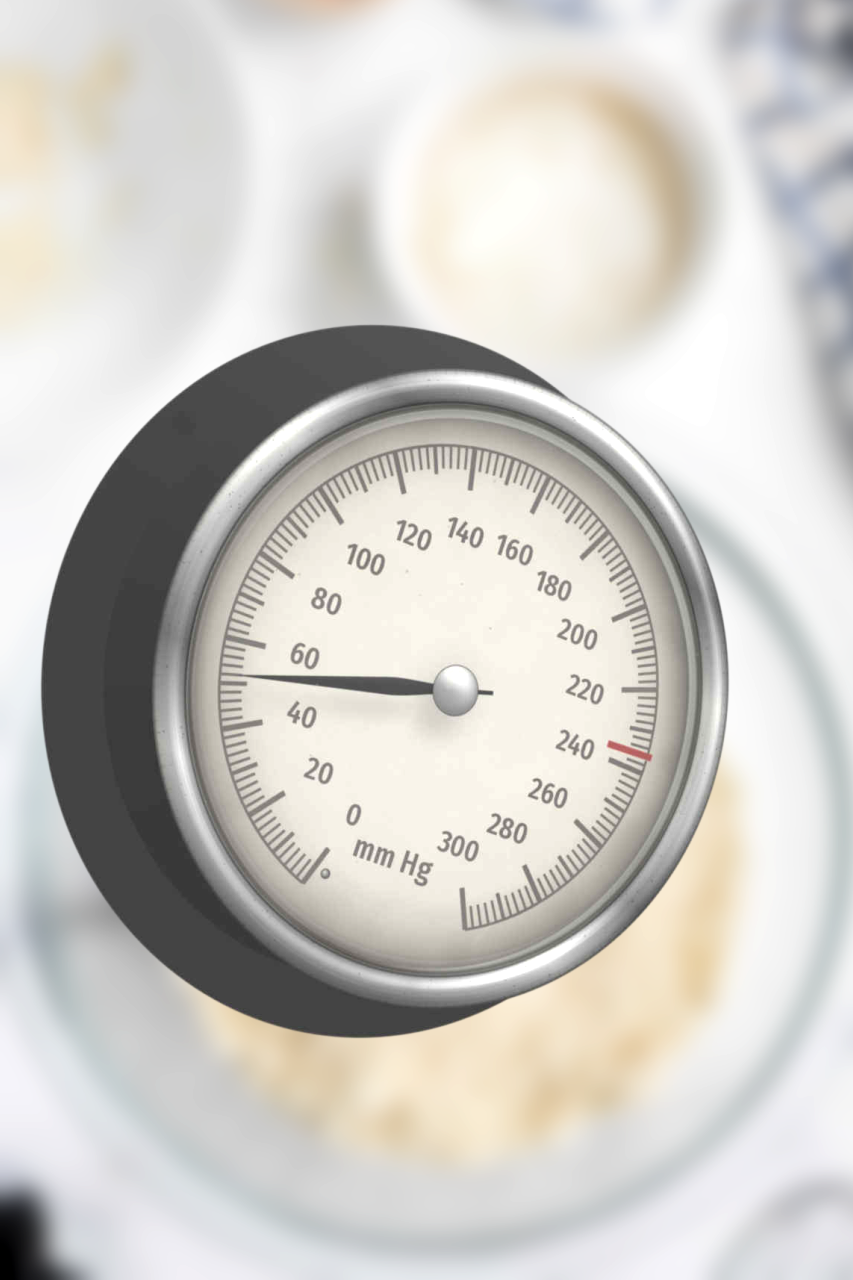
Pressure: 52 mmHg
